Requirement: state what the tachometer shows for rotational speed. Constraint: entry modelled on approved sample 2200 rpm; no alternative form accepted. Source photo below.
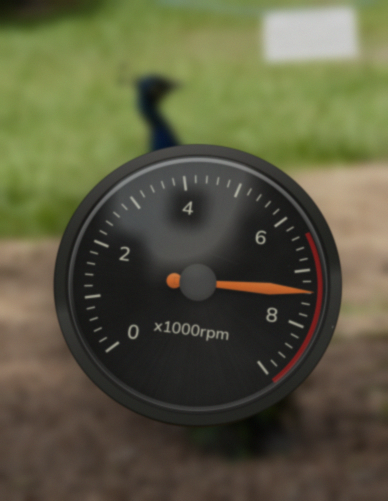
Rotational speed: 7400 rpm
